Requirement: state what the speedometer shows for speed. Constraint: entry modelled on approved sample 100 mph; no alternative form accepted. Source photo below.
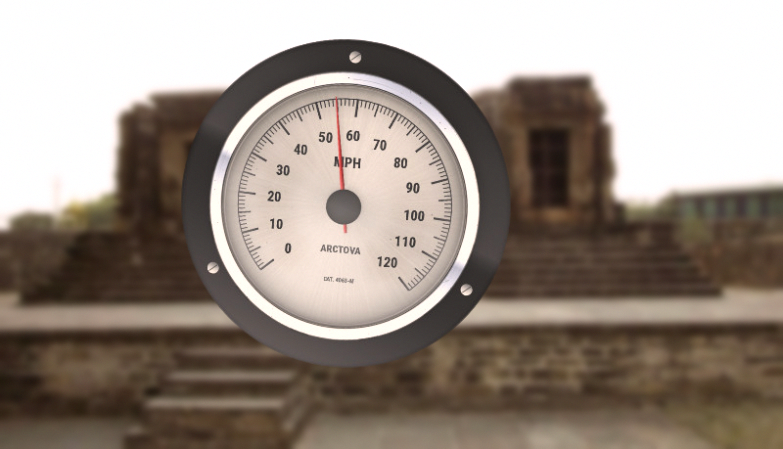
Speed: 55 mph
